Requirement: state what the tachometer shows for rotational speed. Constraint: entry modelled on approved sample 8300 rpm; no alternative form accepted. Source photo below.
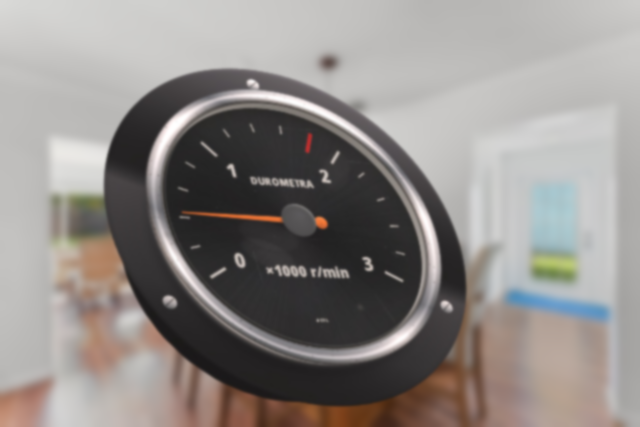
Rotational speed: 400 rpm
